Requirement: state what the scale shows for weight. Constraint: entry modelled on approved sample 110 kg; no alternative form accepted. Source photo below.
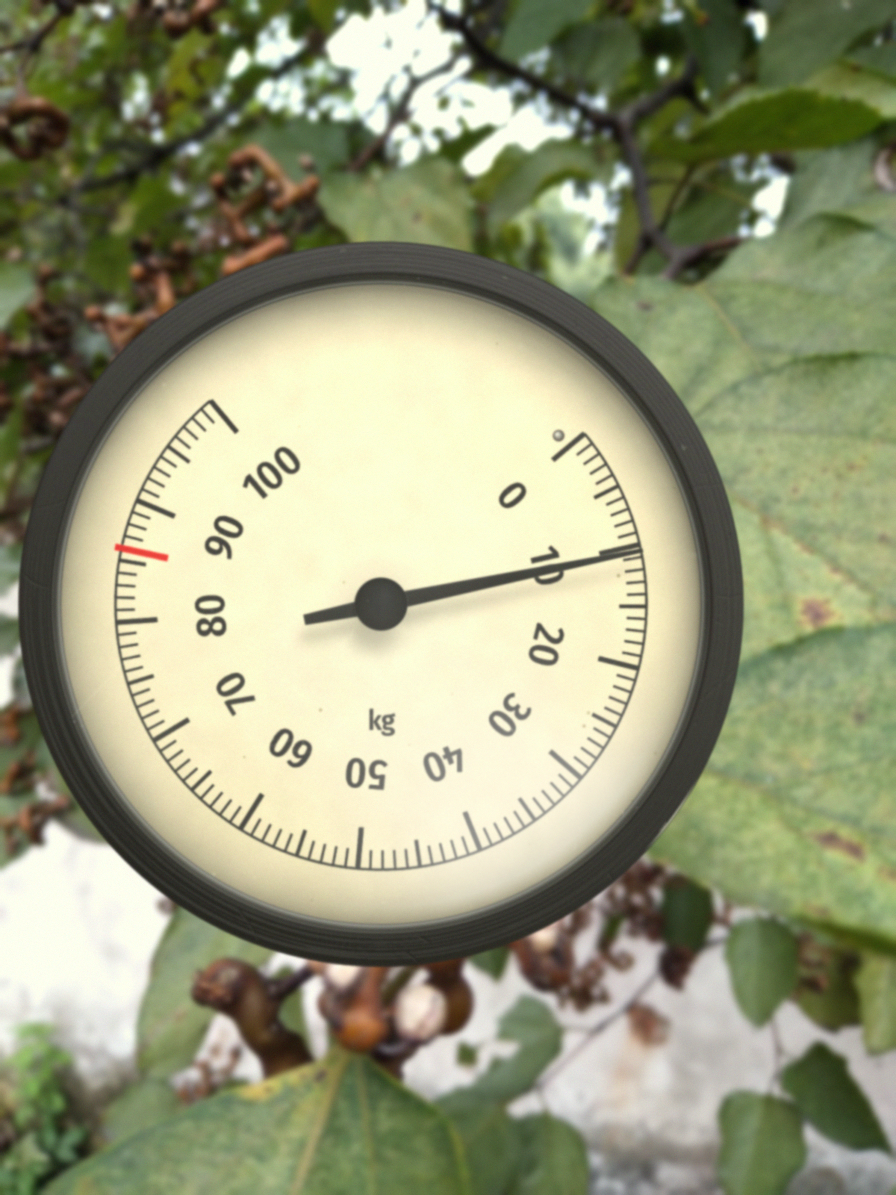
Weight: 10.5 kg
